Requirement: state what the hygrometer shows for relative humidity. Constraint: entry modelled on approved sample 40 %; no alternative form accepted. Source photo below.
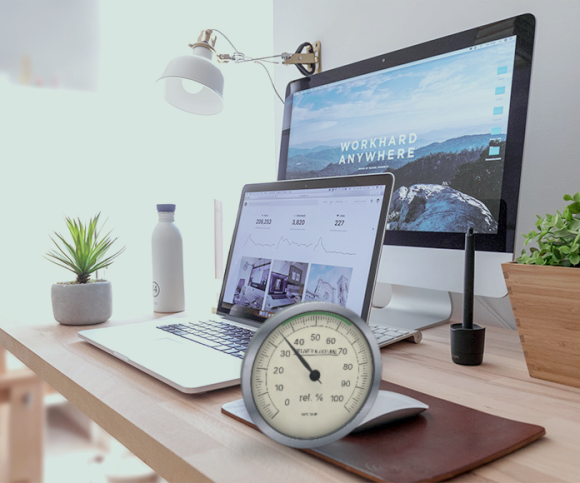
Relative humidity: 35 %
